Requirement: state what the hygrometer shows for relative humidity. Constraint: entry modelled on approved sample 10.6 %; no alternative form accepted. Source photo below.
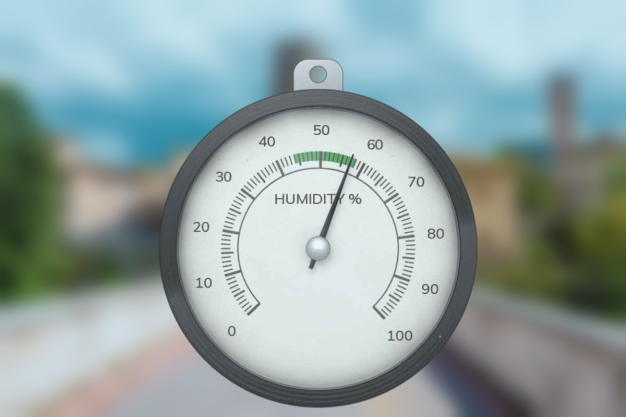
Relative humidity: 57 %
